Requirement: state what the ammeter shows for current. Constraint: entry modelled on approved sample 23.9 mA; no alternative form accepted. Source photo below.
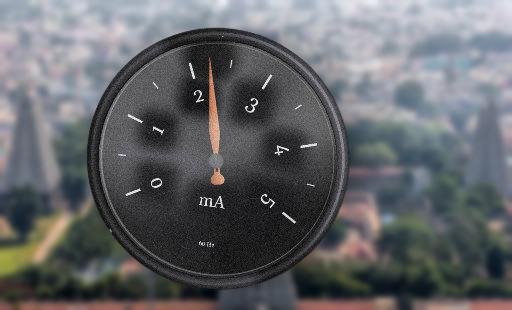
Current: 2.25 mA
